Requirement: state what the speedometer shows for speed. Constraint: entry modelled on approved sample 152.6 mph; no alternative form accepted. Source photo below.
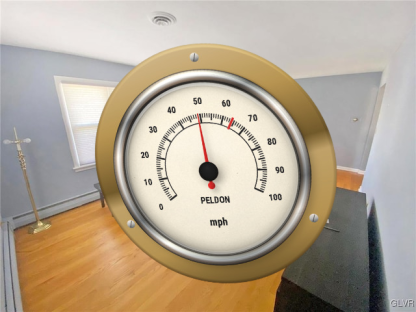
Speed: 50 mph
